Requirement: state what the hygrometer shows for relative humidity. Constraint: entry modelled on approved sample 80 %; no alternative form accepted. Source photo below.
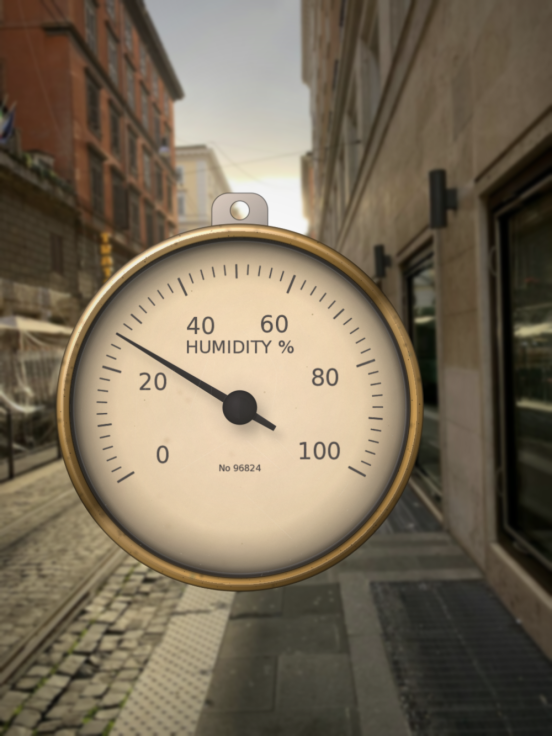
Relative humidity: 26 %
